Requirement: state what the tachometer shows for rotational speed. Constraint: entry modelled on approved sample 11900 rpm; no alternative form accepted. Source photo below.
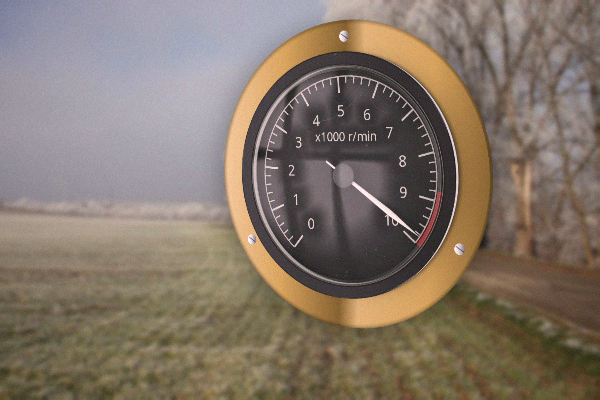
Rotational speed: 9800 rpm
